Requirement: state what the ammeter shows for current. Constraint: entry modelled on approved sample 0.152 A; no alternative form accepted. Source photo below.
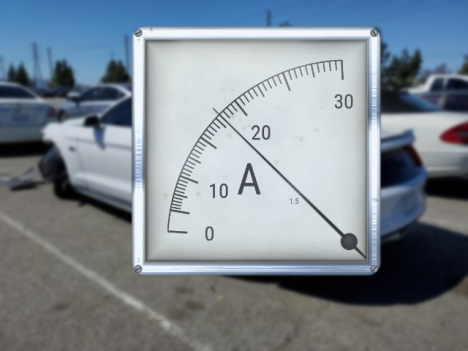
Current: 18 A
